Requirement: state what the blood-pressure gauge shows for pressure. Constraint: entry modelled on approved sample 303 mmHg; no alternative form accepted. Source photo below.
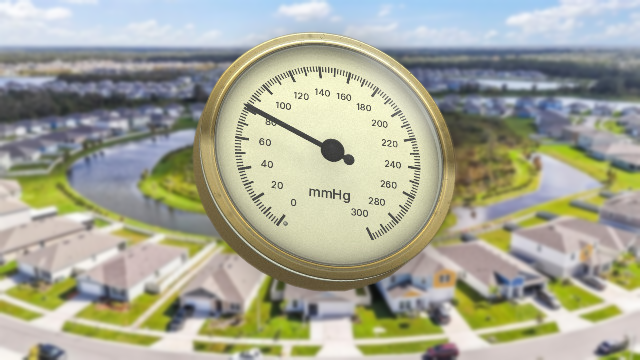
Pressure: 80 mmHg
